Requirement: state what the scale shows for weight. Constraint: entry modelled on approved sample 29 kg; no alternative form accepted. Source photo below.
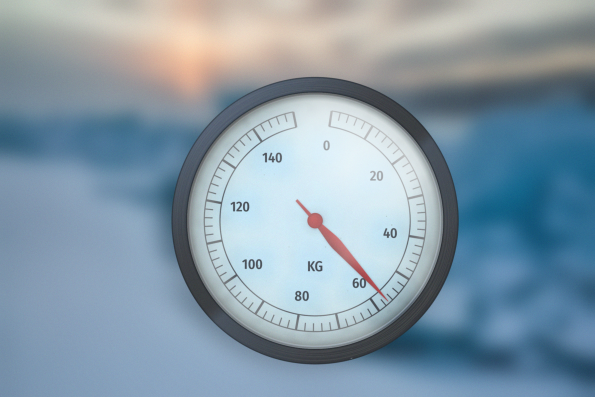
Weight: 57 kg
